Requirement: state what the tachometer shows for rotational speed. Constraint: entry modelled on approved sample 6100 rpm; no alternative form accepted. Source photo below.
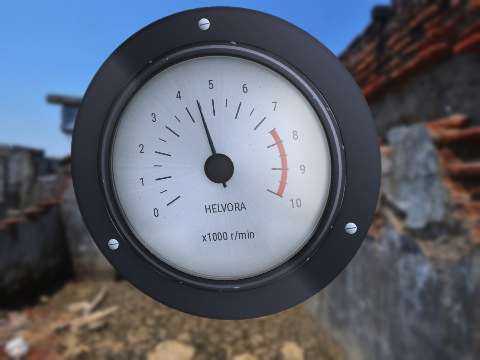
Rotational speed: 4500 rpm
